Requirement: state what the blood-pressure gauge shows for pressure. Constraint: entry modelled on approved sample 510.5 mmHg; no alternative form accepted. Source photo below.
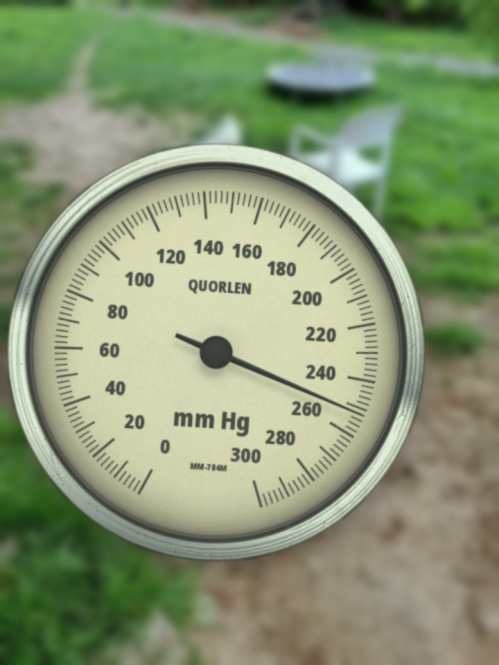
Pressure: 252 mmHg
